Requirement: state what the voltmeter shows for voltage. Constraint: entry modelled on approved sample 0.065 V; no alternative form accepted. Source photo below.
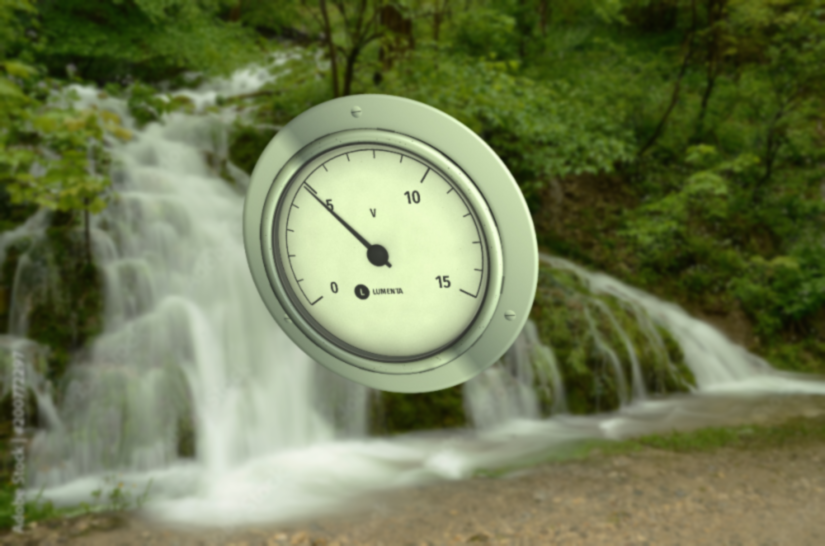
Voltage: 5 V
